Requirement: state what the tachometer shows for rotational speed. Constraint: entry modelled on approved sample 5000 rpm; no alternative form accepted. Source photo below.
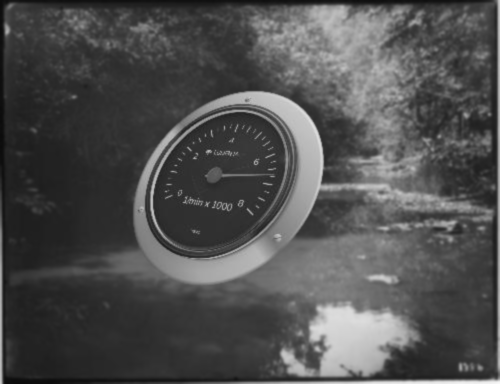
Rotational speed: 6750 rpm
